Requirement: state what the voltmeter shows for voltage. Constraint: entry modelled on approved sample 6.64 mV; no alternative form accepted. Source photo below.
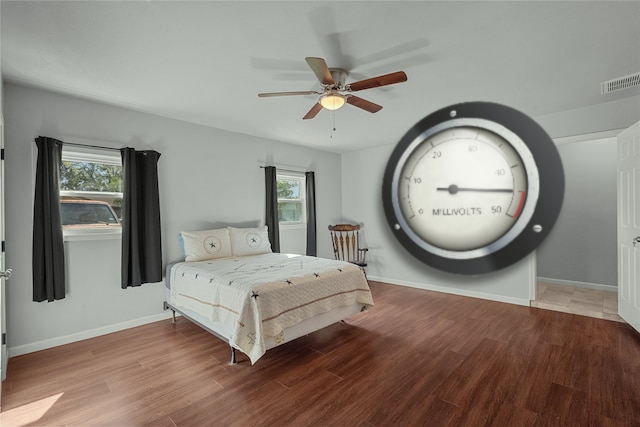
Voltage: 45 mV
